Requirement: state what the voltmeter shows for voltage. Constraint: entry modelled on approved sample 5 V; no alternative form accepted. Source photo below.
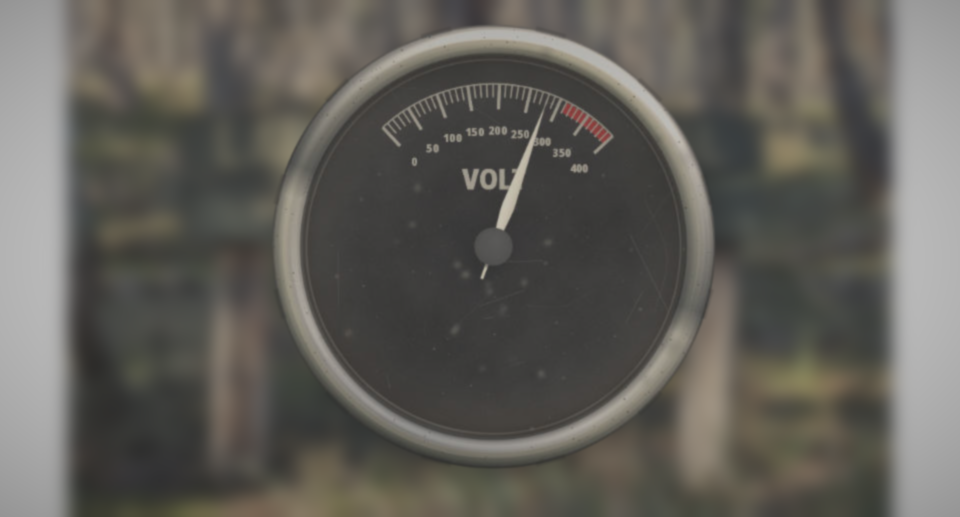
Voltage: 280 V
